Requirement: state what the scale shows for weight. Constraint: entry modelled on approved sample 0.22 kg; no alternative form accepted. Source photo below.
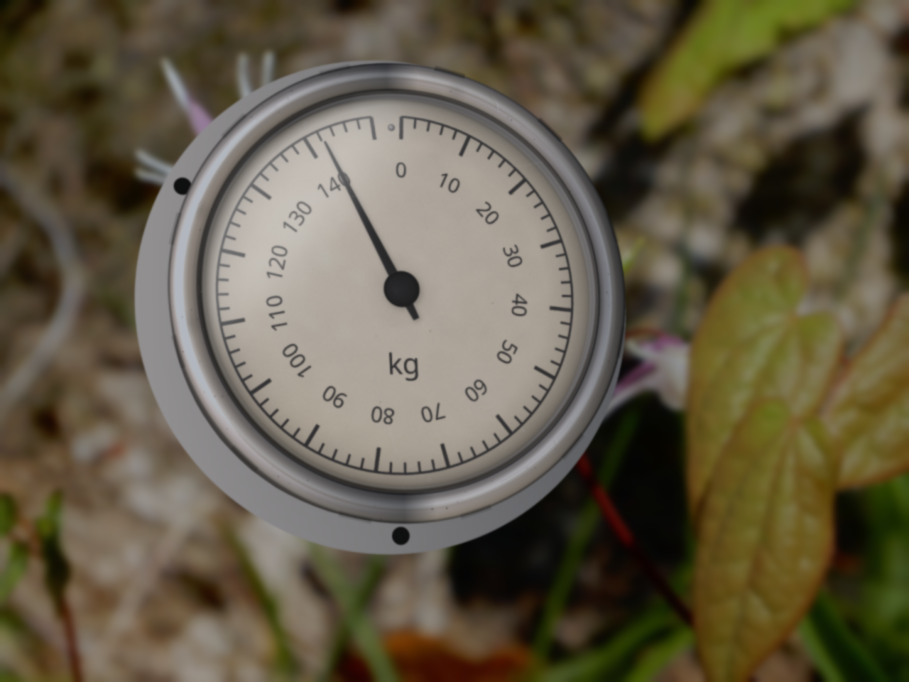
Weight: 142 kg
